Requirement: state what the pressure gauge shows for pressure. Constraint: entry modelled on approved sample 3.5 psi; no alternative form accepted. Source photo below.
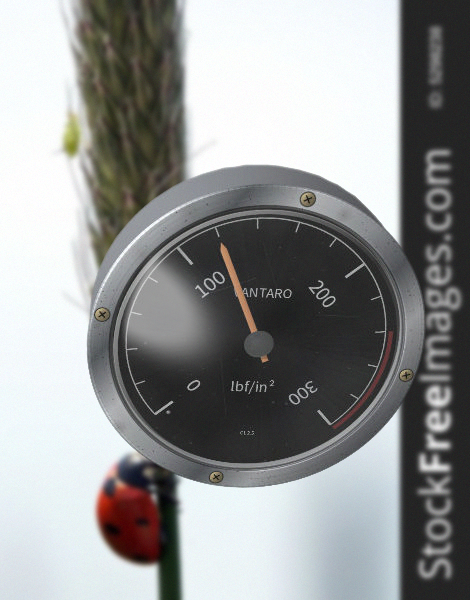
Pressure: 120 psi
